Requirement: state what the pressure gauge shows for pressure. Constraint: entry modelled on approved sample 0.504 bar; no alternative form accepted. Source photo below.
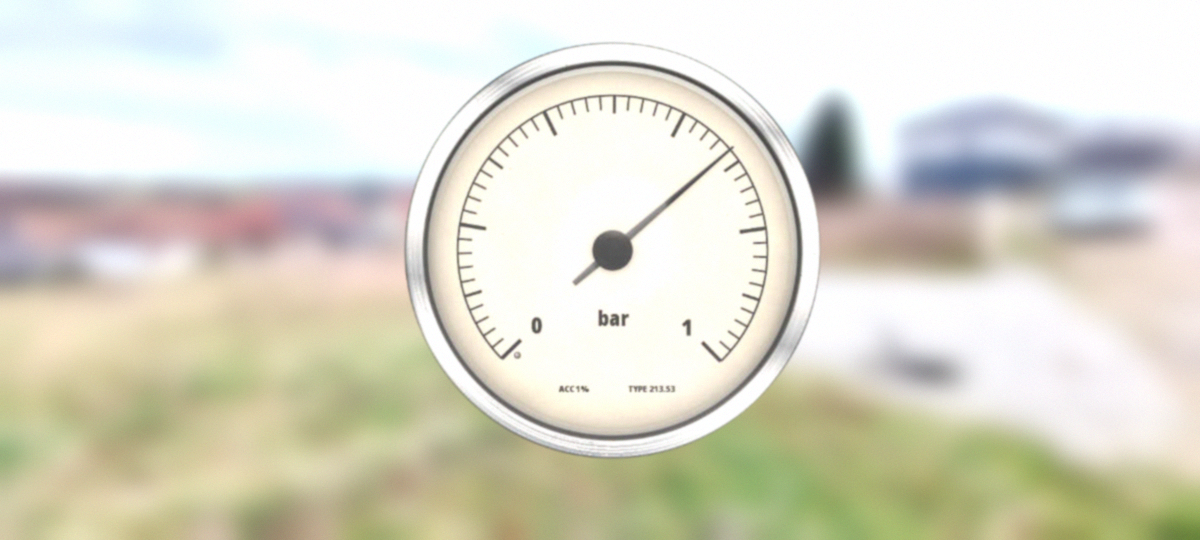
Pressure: 0.68 bar
